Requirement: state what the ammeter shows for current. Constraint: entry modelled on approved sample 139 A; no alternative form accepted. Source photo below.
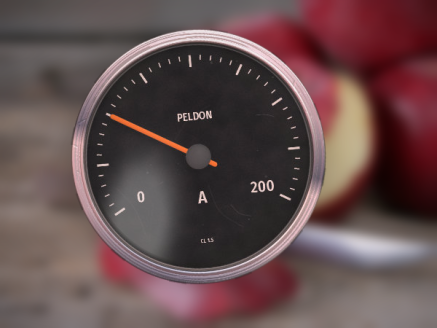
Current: 50 A
